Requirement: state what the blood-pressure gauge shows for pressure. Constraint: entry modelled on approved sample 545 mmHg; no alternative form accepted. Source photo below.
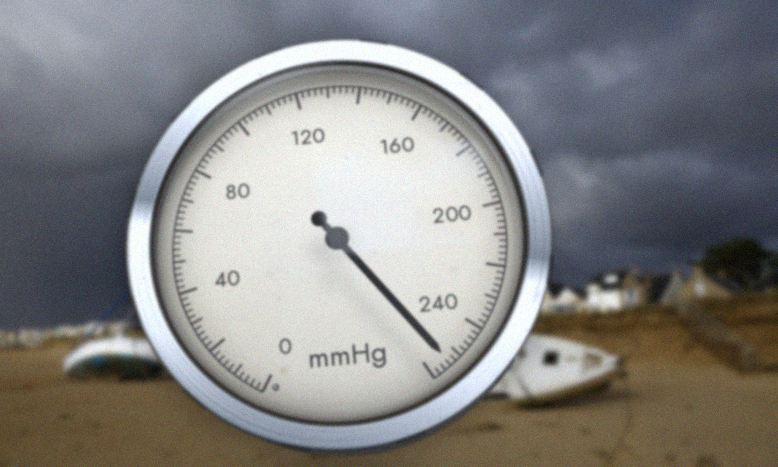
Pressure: 254 mmHg
